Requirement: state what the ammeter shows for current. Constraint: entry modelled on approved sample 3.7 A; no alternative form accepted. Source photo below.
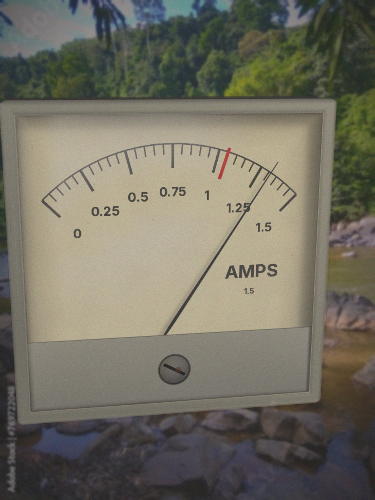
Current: 1.3 A
